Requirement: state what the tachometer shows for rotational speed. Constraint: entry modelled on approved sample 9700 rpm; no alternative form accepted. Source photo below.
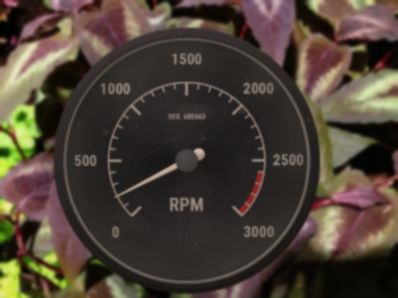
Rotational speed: 200 rpm
